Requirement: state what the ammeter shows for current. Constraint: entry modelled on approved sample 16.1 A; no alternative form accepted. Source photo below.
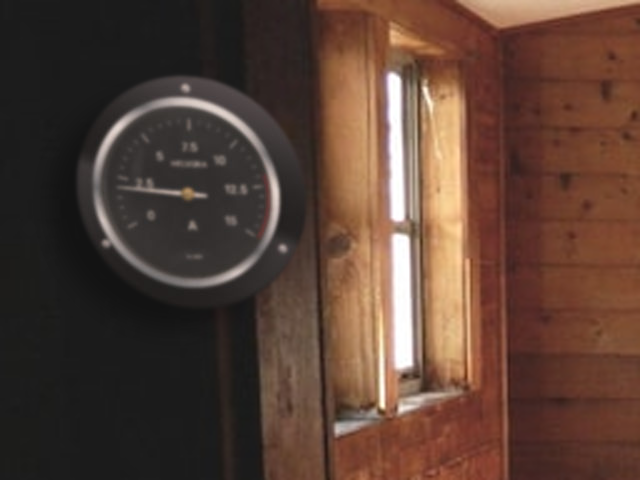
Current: 2 A
